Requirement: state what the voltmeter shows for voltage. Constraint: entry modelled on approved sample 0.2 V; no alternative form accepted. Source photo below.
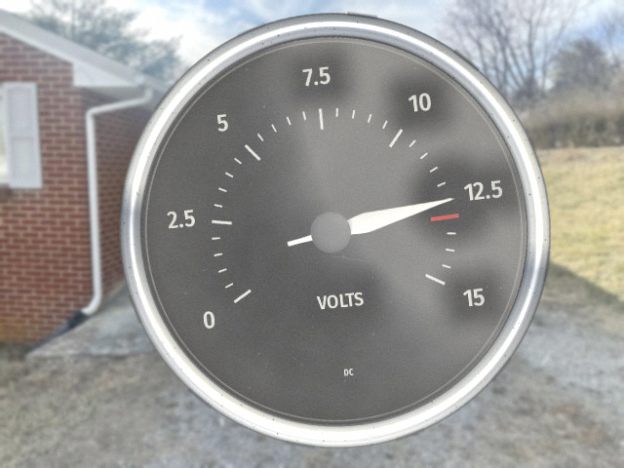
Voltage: 12.5 V
